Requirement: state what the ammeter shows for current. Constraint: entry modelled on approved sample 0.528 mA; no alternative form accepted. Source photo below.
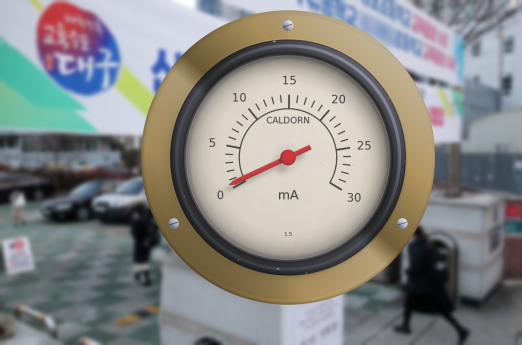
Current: 0.5 mA
